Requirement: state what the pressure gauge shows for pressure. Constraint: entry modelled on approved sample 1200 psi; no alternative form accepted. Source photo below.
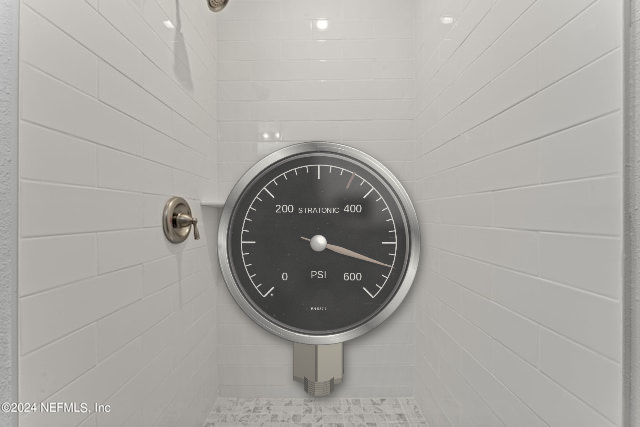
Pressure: 540 psi
